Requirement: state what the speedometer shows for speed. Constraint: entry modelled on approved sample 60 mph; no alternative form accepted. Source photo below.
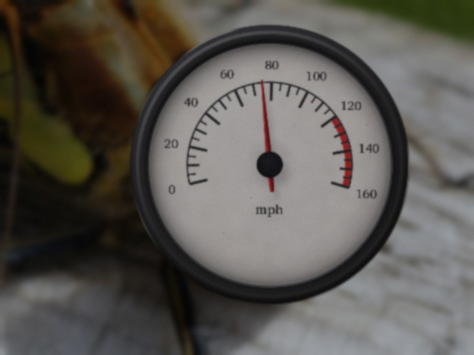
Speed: 75 mph
